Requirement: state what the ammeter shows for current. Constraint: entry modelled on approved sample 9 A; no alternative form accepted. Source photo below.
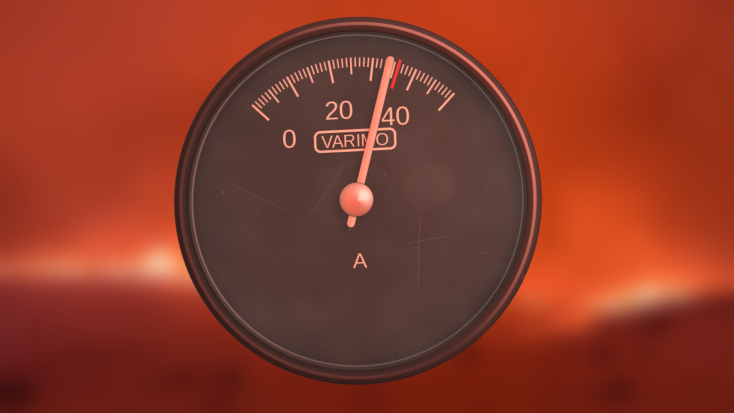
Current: 34 A
